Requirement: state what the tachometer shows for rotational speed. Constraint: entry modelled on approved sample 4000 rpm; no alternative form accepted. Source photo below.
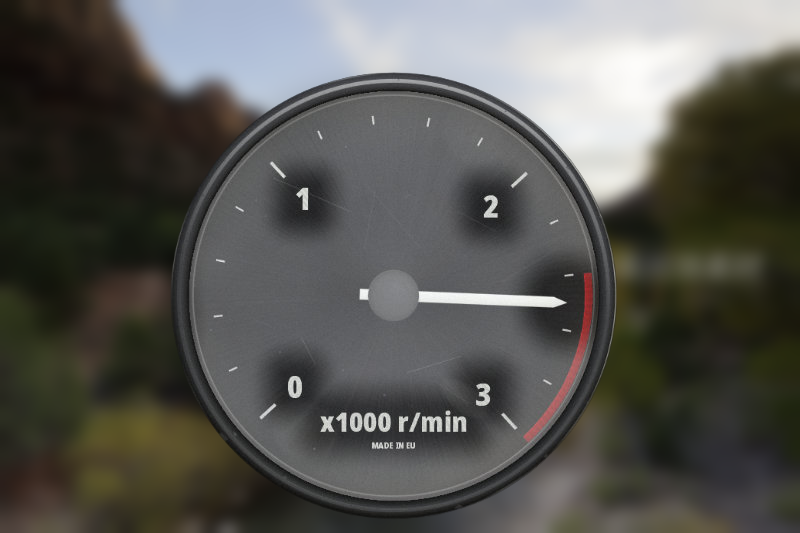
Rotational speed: 2500 rpm
